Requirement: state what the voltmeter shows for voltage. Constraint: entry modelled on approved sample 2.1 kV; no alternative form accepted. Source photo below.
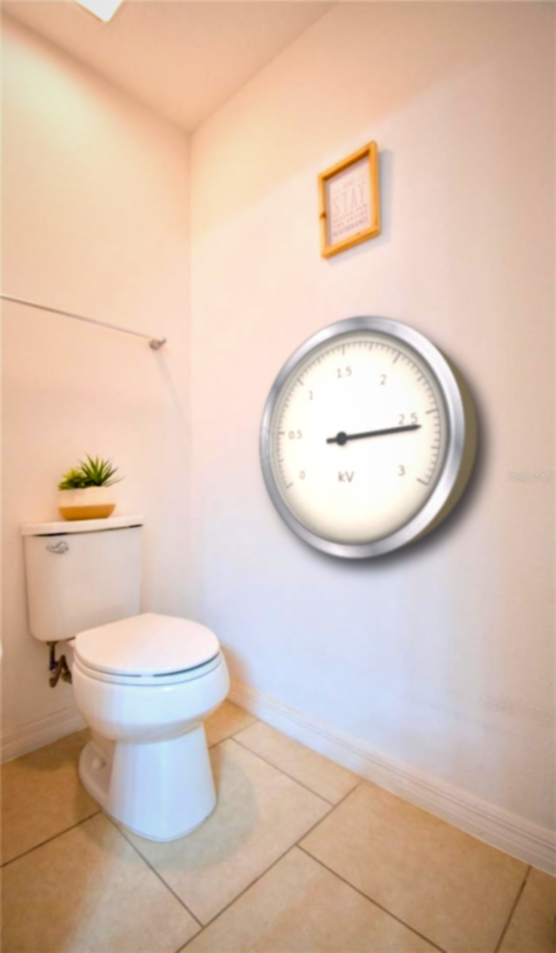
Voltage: 2.6 kV
